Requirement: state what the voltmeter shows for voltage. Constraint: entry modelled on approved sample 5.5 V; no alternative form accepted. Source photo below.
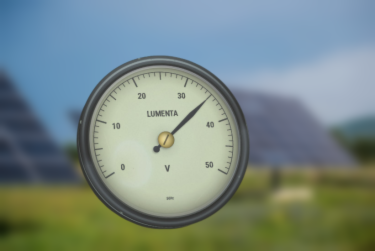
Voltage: 35 V
